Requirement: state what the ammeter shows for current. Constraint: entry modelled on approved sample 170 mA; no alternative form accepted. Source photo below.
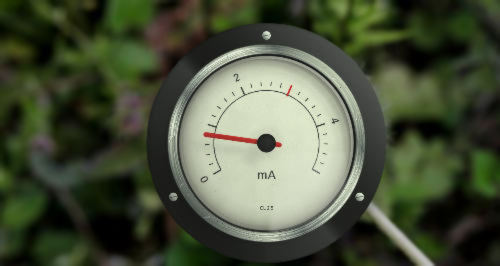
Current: 0.8 mA
